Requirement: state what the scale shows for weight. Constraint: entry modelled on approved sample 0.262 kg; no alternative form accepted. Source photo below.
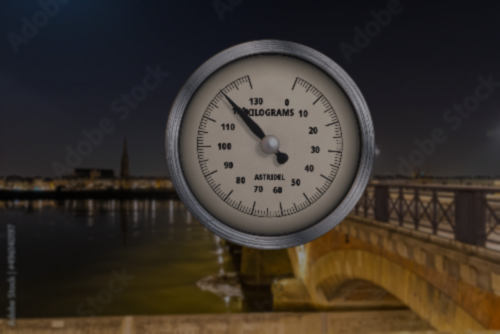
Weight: 120 kg
